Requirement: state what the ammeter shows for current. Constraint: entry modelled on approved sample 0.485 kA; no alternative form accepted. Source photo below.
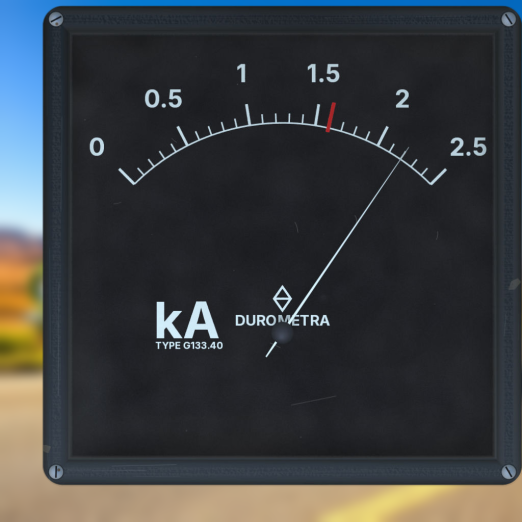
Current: 2.2 kA
